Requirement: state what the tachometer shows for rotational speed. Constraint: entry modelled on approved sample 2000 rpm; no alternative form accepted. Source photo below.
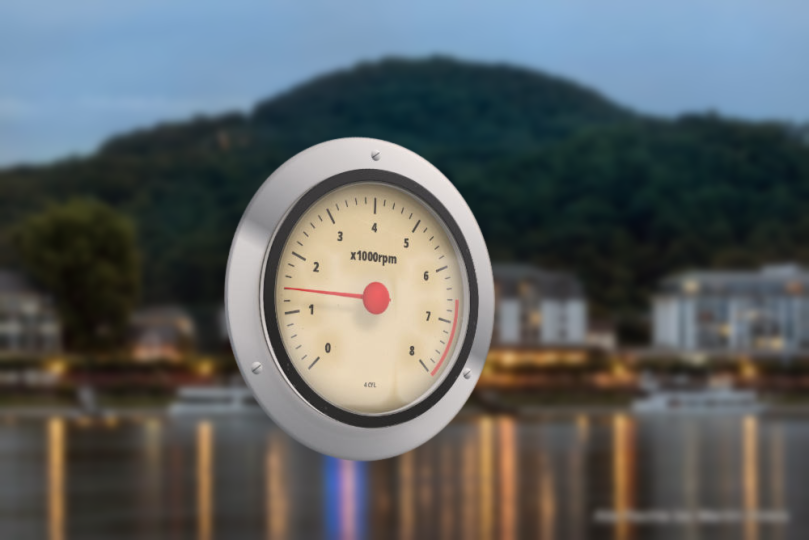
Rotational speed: 1400 rpm
